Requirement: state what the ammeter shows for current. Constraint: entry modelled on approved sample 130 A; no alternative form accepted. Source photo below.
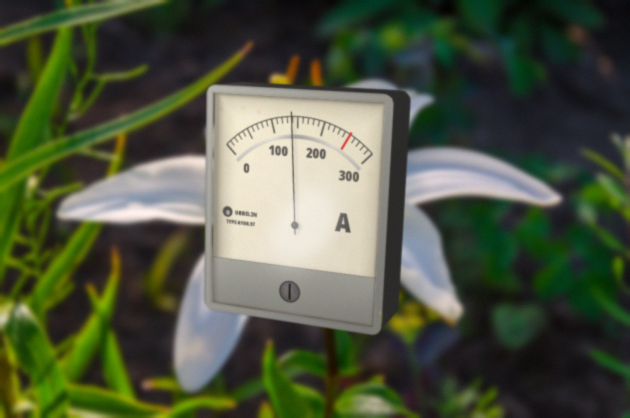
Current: 140 A
